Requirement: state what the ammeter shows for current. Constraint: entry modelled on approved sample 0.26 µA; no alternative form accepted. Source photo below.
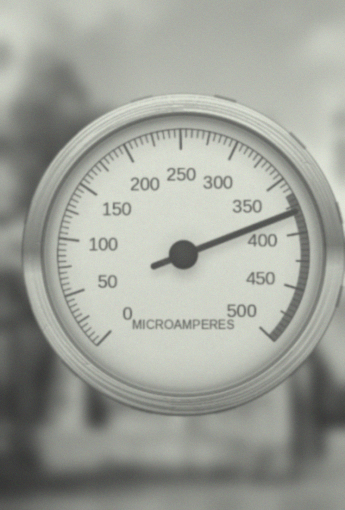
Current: 380 µA
